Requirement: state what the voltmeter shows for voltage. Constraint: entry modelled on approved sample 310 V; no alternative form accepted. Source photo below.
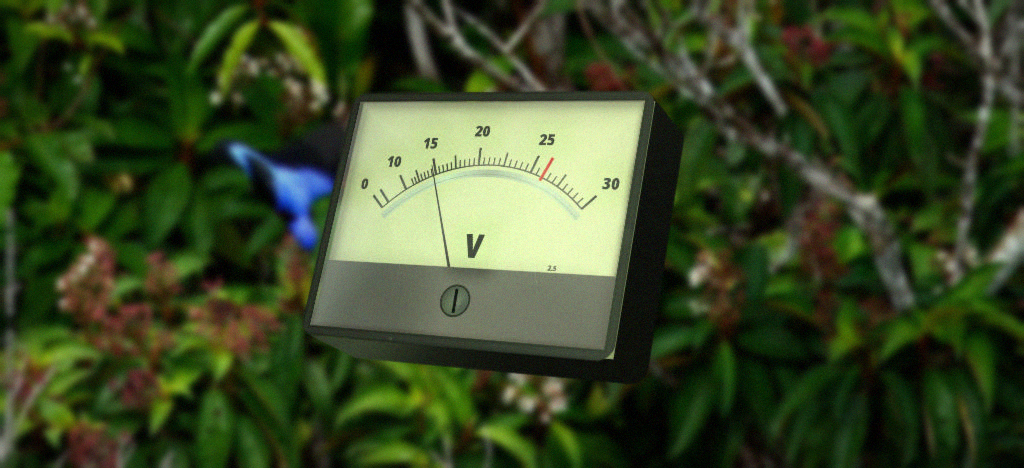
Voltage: 15 V
